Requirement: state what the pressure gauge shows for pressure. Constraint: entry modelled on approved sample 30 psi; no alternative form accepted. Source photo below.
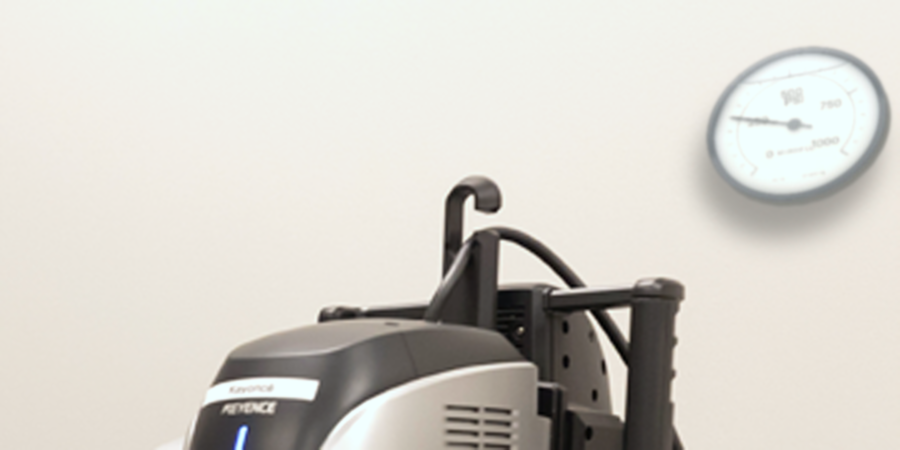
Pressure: 250 psi
